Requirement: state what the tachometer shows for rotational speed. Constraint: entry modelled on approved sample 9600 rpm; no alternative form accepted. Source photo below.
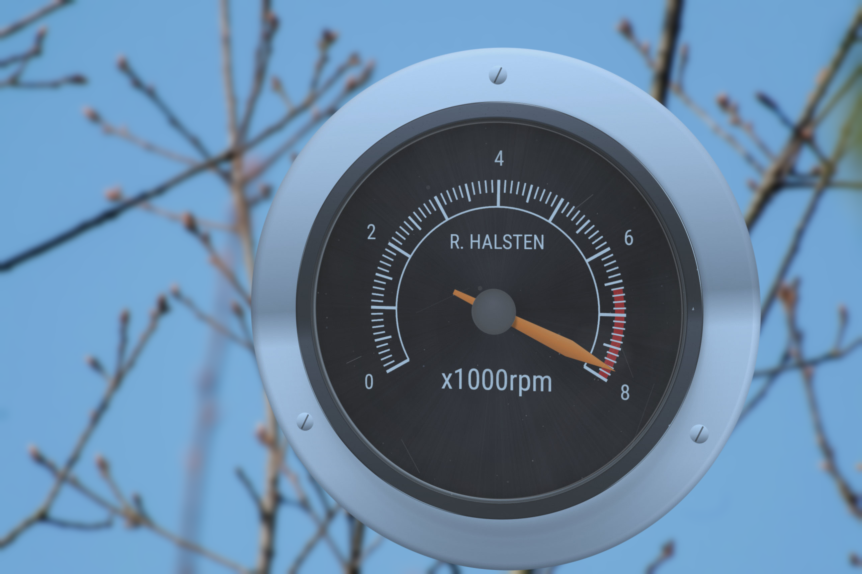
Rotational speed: 7800 rpm
